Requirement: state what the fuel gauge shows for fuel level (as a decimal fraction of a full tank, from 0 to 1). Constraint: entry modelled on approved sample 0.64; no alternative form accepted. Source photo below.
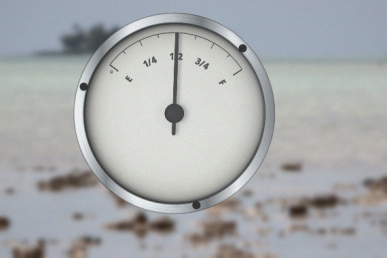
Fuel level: 0.5
